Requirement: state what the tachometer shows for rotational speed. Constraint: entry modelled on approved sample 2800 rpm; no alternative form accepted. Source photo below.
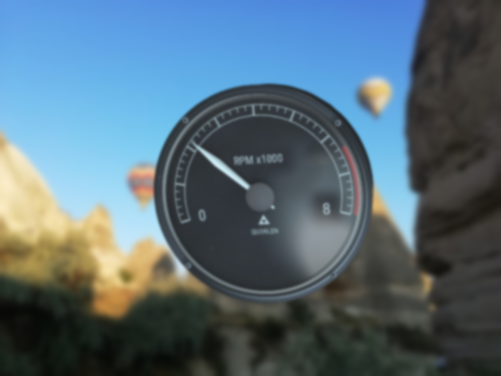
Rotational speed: 2200 rpm
